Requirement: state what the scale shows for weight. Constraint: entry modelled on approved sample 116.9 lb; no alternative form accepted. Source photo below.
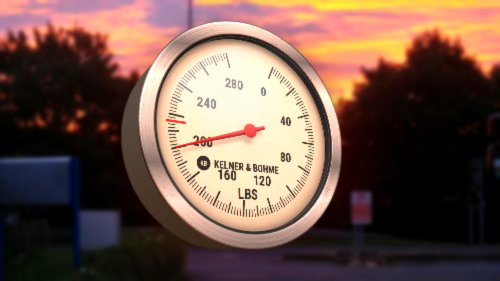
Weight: 200 lb
